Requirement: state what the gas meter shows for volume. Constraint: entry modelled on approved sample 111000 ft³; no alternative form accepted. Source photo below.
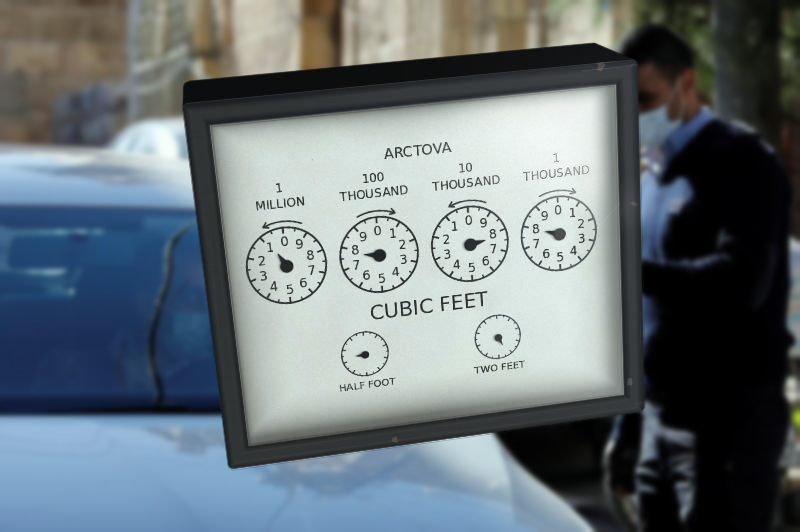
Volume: 77800 ft³
